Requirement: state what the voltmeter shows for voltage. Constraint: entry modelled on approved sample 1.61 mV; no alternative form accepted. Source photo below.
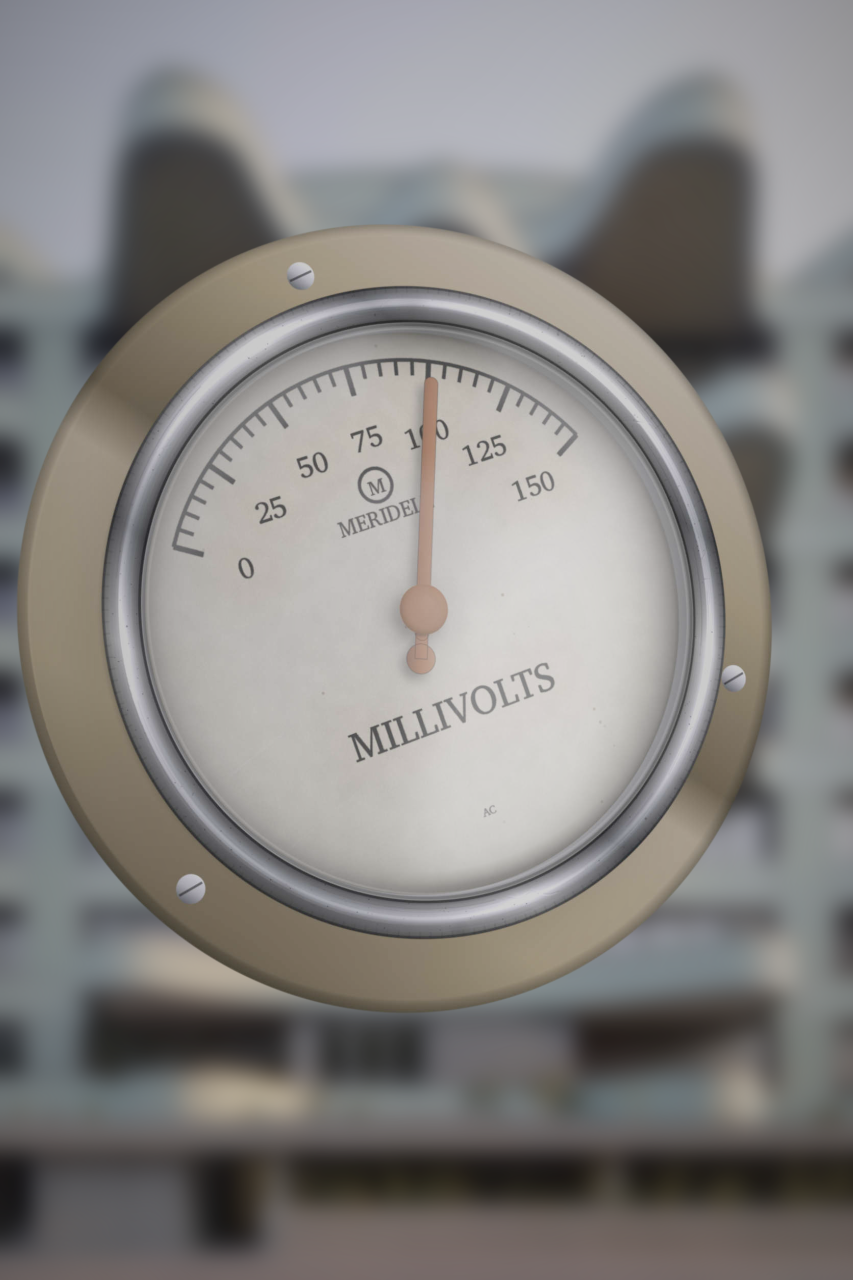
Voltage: 100 mV
